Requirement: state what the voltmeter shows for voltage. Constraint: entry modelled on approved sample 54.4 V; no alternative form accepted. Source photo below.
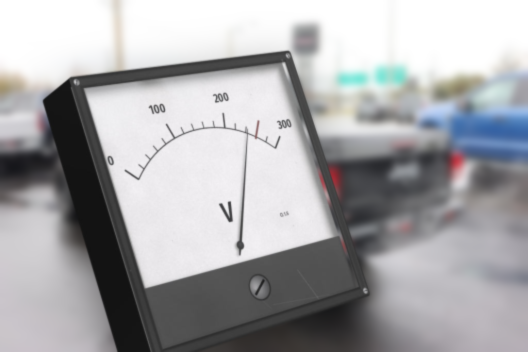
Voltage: 240 V
